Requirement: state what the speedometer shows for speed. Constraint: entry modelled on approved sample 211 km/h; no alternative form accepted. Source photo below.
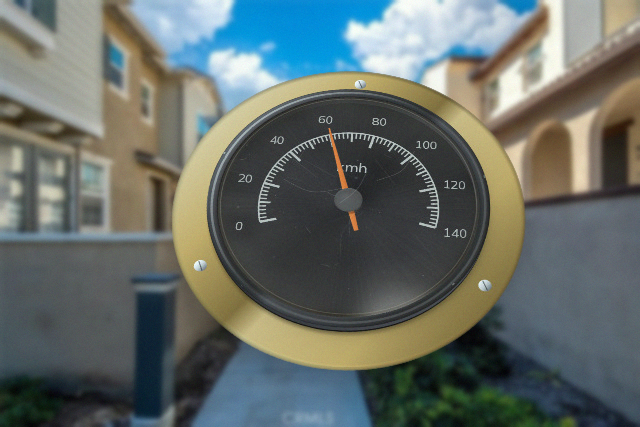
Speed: 60 km/h
